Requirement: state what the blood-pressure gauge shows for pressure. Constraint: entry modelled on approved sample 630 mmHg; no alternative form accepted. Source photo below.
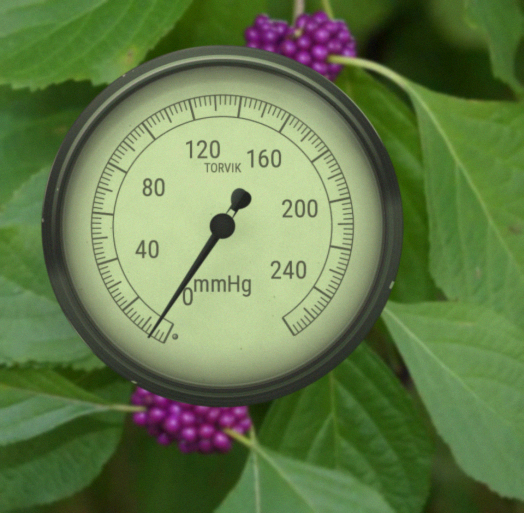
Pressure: 6 mmHg
